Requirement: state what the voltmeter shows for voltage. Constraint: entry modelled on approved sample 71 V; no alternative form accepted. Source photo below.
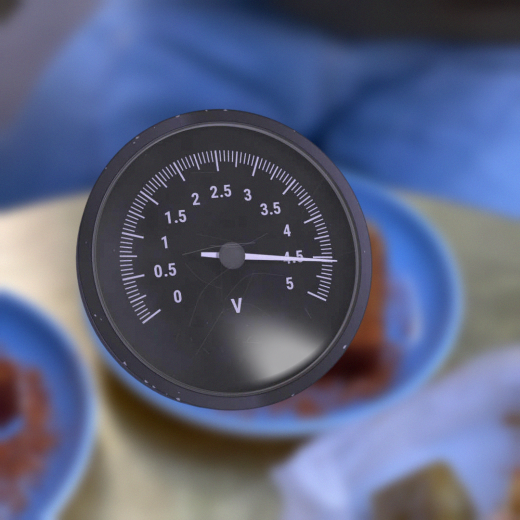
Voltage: 4.55 V
